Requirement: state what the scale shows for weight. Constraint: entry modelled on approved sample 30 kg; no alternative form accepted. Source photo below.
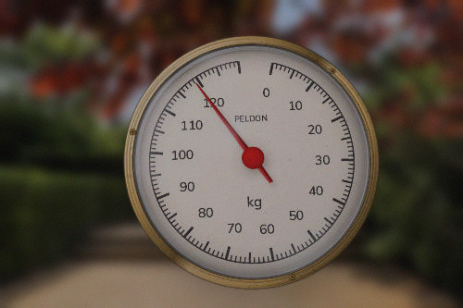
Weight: 119 kg
